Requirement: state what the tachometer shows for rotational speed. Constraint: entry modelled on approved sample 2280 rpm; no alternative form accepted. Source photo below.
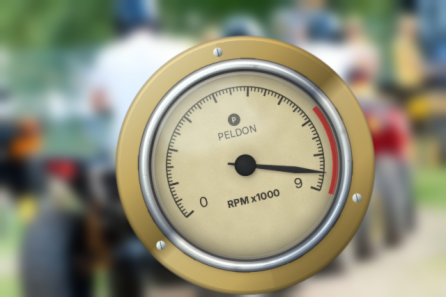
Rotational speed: 8500 rpm
